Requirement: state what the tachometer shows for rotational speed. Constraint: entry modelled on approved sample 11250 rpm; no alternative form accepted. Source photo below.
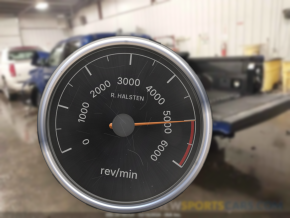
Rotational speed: 5000 rpm
